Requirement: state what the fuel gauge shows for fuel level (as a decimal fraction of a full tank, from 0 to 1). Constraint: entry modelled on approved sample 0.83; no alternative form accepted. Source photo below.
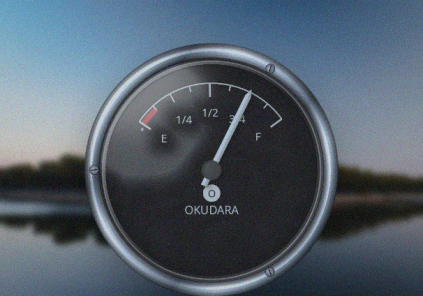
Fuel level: 0.75
